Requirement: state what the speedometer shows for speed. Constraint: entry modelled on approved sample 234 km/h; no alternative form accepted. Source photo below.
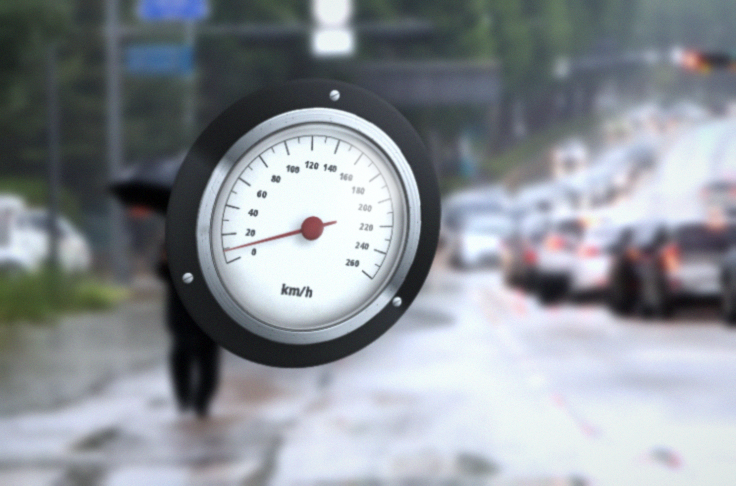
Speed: 10 km/h
